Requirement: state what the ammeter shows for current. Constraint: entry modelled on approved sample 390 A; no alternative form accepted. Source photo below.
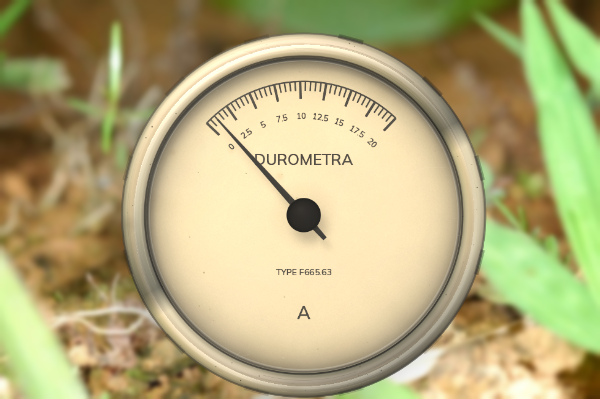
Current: 1 A
